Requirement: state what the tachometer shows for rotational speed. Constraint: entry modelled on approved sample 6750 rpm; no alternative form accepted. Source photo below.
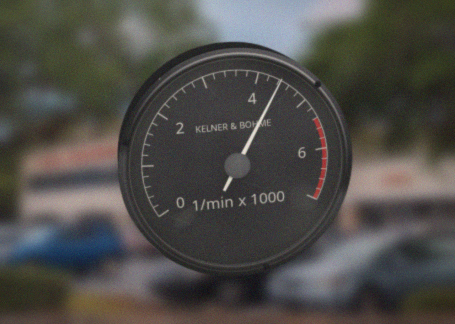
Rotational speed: 4400 rpm
